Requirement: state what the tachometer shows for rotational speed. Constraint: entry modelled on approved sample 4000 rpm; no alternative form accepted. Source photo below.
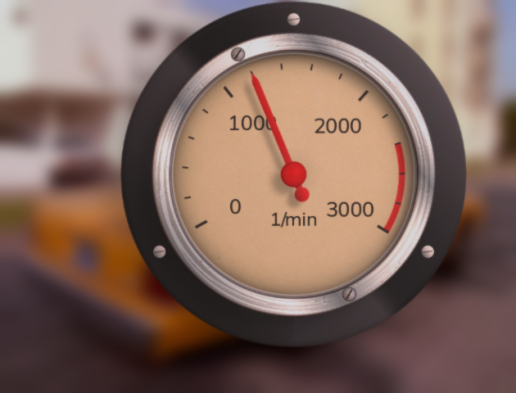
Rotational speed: 1200 rpm
